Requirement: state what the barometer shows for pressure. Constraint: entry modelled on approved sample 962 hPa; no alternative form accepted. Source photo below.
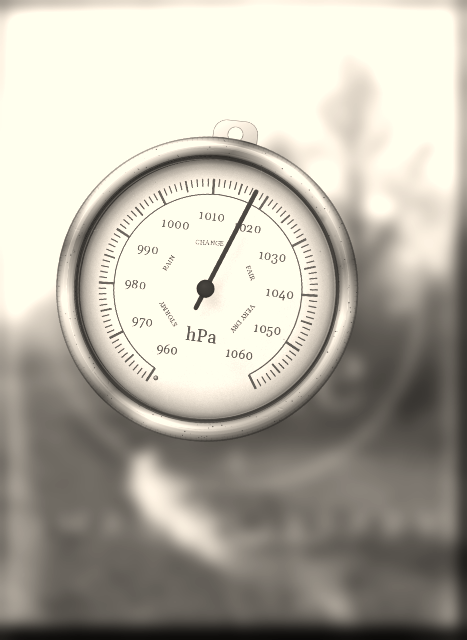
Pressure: 1018 hPa
